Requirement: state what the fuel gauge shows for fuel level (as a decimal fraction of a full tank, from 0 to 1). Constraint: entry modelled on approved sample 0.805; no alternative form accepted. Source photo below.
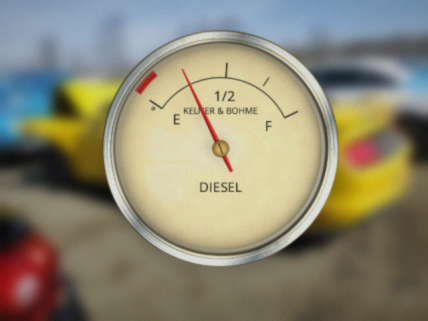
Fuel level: 0.25
